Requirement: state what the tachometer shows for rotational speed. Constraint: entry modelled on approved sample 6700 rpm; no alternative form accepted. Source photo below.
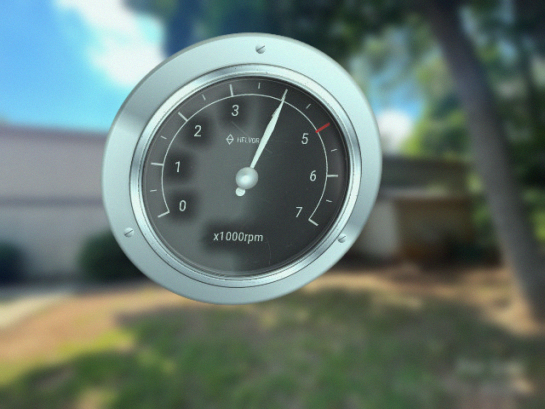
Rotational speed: 4000 rpm
